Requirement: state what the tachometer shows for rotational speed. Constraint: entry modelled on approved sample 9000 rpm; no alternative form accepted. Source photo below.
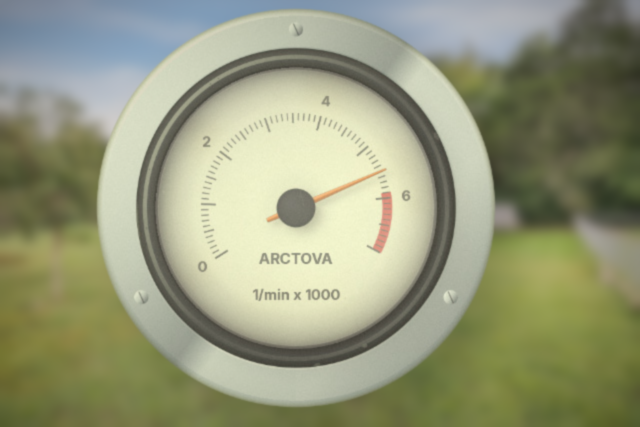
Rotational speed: 5500 rpm
